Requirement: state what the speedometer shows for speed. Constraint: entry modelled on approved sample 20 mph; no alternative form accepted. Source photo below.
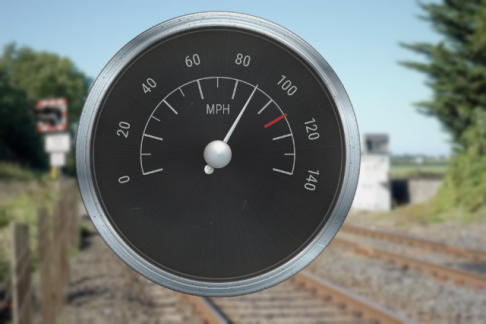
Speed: 90 mph
